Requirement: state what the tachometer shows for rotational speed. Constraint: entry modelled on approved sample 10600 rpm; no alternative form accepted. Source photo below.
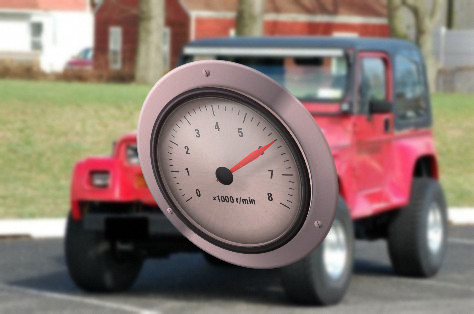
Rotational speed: 6000 rpm
